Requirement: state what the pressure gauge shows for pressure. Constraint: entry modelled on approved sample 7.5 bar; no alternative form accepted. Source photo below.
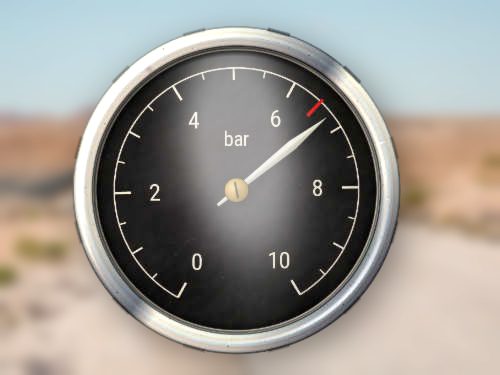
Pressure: 6.75 bar
